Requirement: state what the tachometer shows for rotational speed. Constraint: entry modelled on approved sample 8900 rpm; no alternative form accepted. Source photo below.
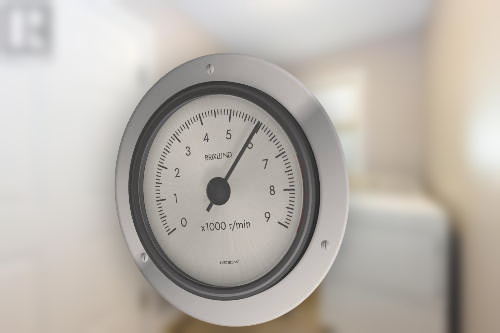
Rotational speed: 6000 rpm
